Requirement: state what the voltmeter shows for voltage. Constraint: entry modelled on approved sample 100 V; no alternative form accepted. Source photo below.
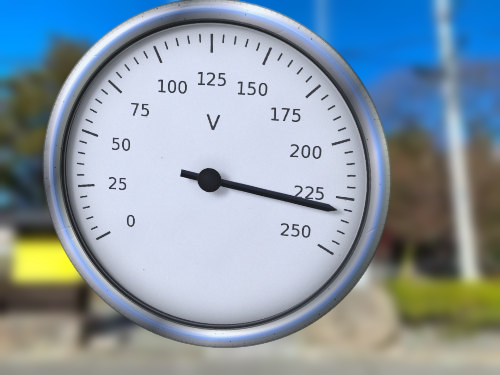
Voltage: 230 V
